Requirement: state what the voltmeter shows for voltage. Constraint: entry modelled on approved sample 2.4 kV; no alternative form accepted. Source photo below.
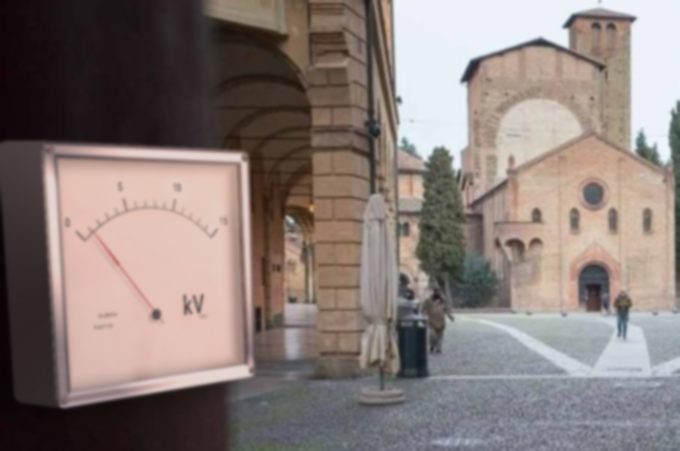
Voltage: 1 kV
